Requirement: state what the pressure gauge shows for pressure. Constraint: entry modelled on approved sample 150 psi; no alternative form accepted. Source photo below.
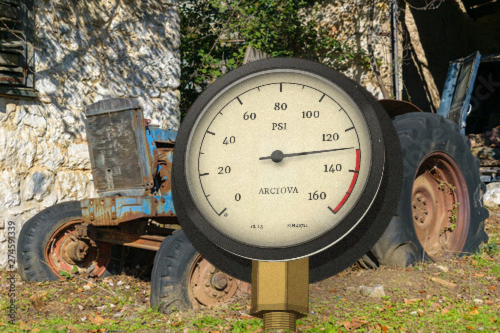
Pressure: 130 psi
